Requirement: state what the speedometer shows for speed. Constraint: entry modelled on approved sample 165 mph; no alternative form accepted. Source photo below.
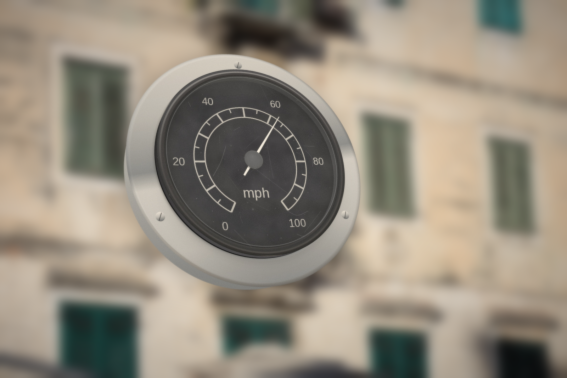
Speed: 62.5 mph
